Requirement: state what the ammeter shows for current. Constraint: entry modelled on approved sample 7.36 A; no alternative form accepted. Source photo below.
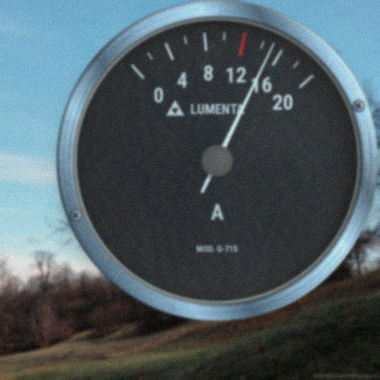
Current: 15 A
